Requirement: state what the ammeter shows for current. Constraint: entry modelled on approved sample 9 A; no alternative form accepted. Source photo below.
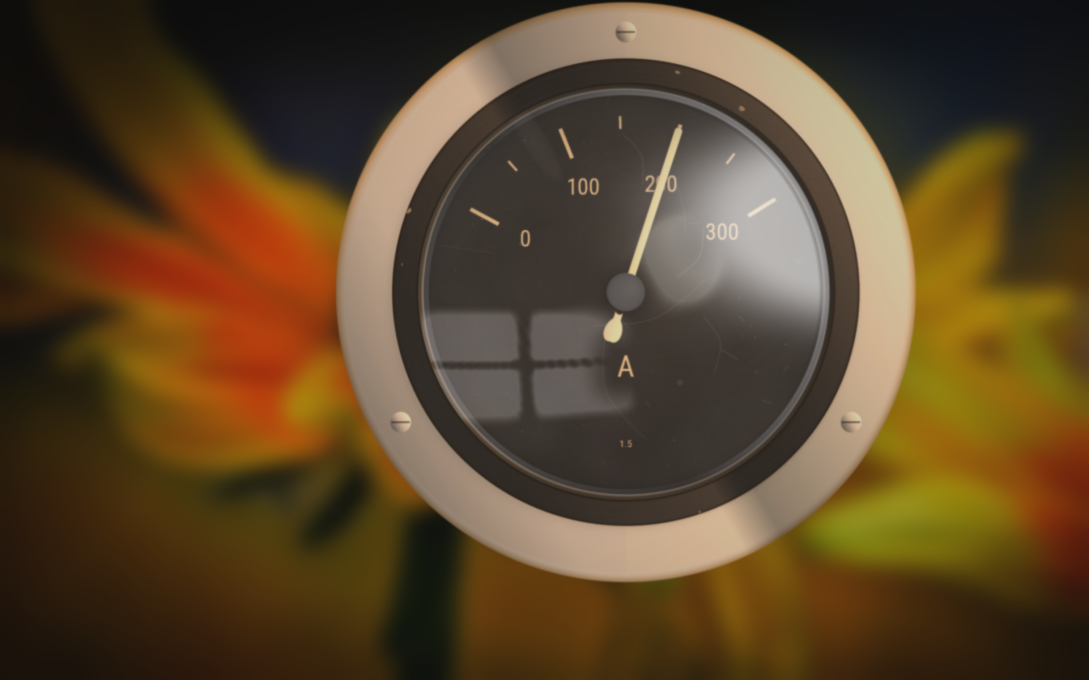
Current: 200 A
